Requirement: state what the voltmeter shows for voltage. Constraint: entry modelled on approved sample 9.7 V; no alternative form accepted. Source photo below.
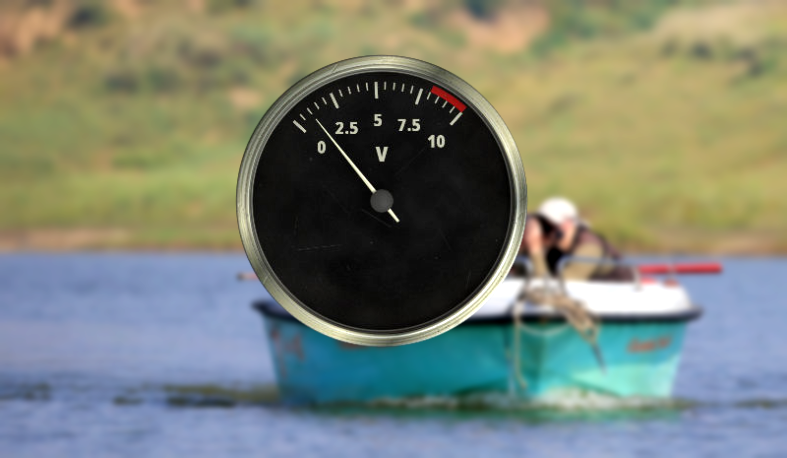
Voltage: 1 V
